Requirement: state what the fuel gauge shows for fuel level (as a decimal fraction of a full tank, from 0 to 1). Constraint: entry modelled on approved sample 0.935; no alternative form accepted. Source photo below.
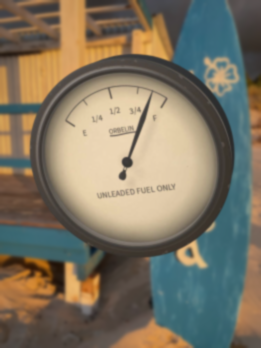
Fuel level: 0.875
